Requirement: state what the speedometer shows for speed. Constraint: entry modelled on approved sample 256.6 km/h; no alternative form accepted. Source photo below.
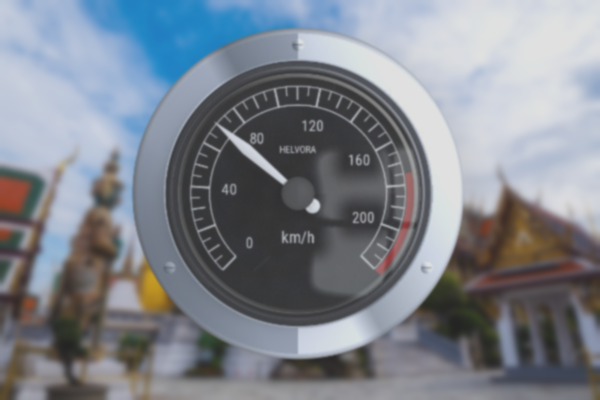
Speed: 70 km/h
